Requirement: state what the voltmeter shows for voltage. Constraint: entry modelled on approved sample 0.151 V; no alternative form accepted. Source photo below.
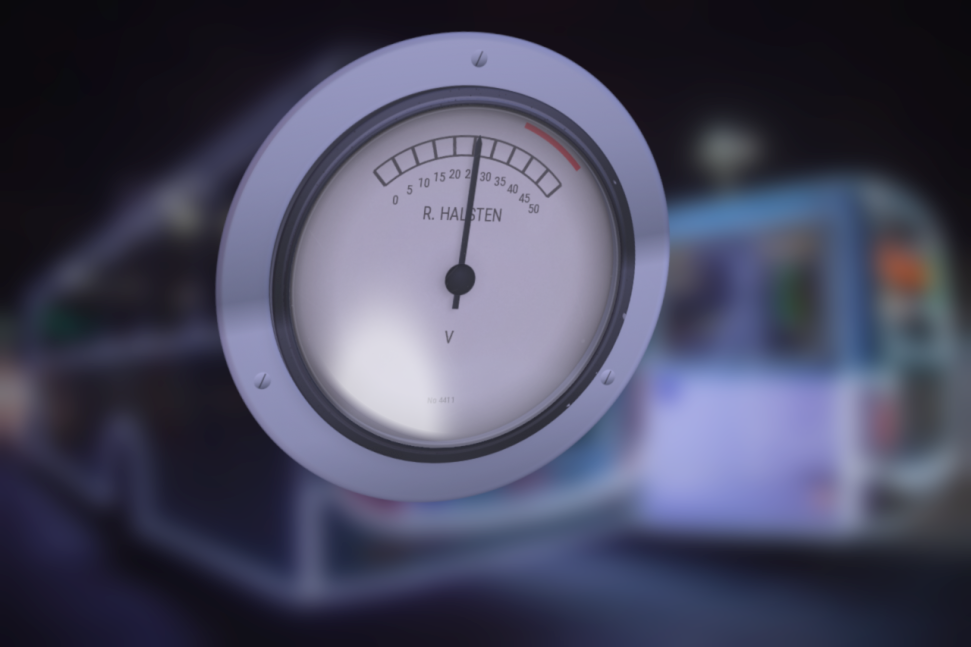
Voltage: 25 V
